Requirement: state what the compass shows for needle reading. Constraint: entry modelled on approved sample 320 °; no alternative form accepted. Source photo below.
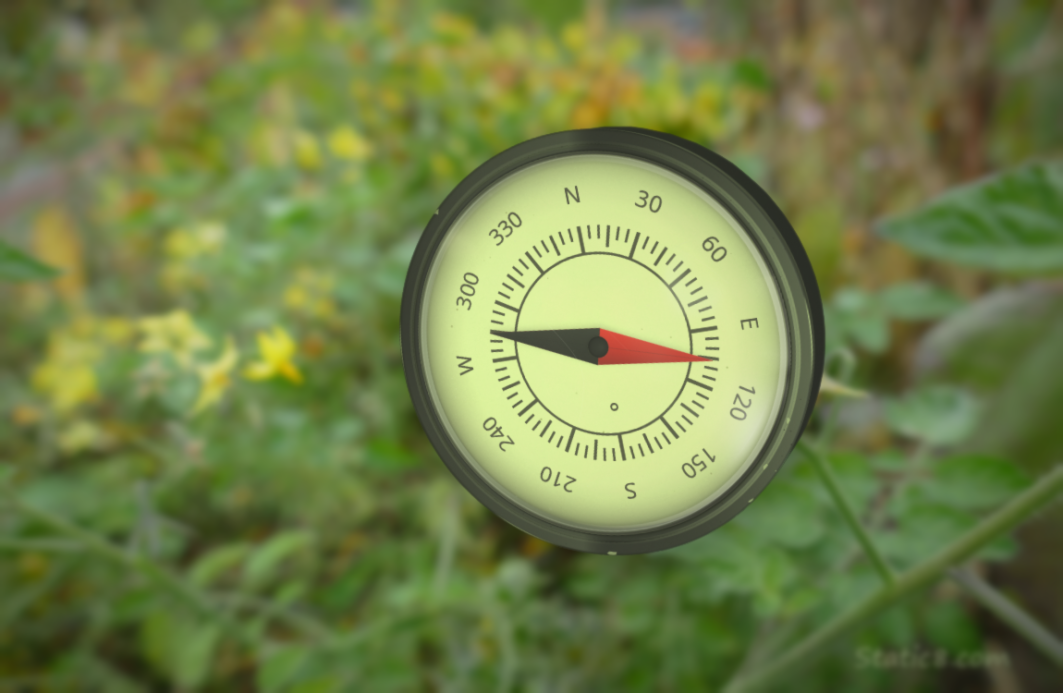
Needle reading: 105 °
